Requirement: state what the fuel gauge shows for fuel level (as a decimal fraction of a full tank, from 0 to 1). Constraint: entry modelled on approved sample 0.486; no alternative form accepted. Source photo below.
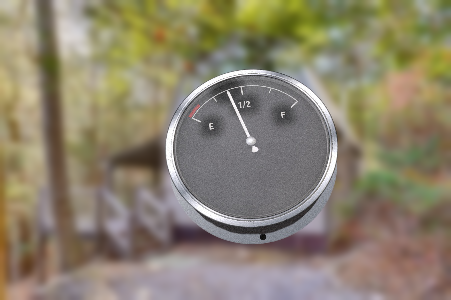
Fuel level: 0.375
